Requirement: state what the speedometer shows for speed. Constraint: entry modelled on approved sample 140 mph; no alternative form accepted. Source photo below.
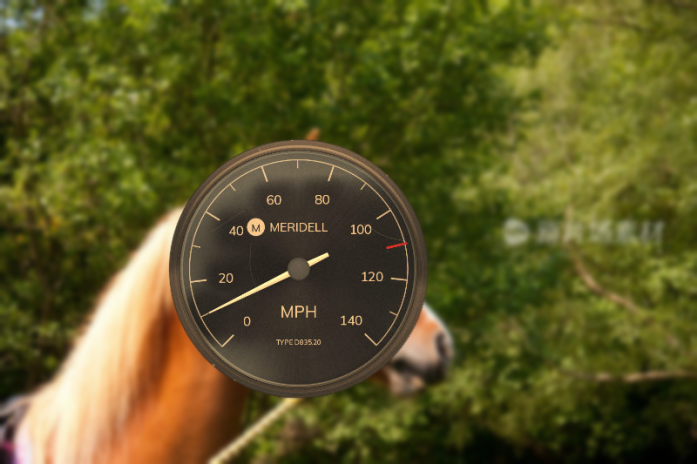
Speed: 10 mph
